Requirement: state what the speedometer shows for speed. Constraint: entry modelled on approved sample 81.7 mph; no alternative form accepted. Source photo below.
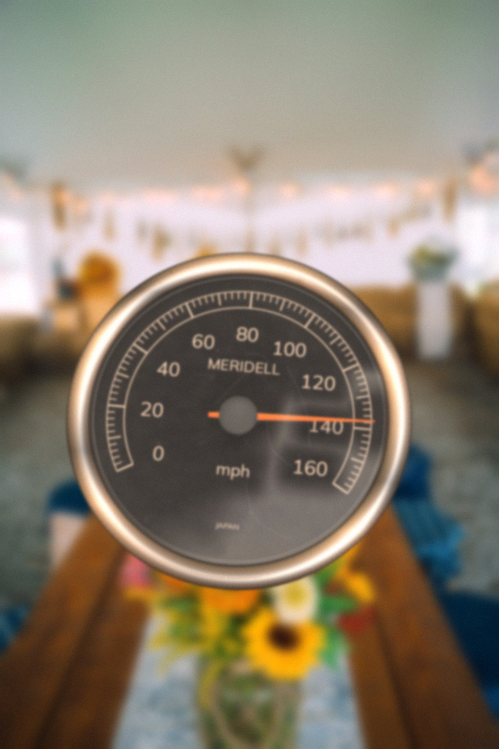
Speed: 138 mph
